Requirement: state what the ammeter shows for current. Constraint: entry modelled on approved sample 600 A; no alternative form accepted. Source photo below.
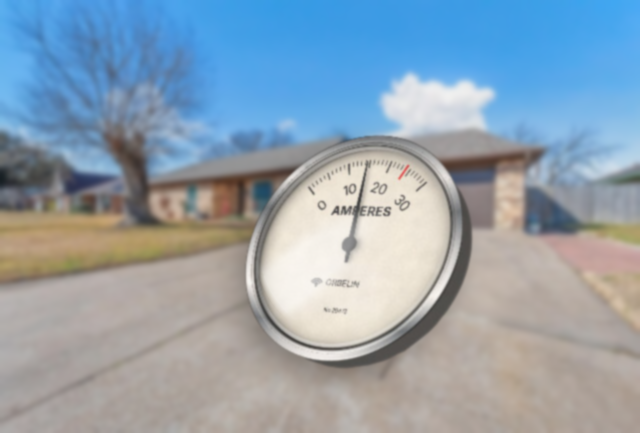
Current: 15 A
